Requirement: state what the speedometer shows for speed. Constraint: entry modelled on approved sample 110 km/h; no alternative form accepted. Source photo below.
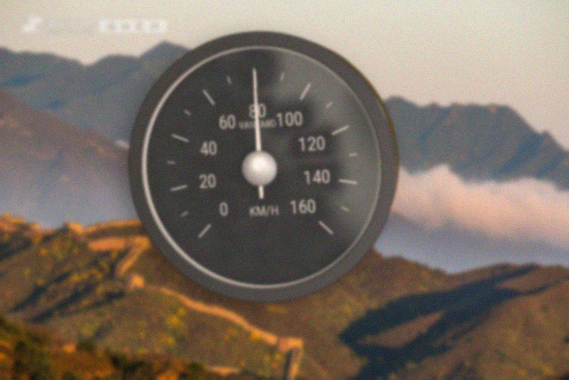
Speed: 80 km/h
